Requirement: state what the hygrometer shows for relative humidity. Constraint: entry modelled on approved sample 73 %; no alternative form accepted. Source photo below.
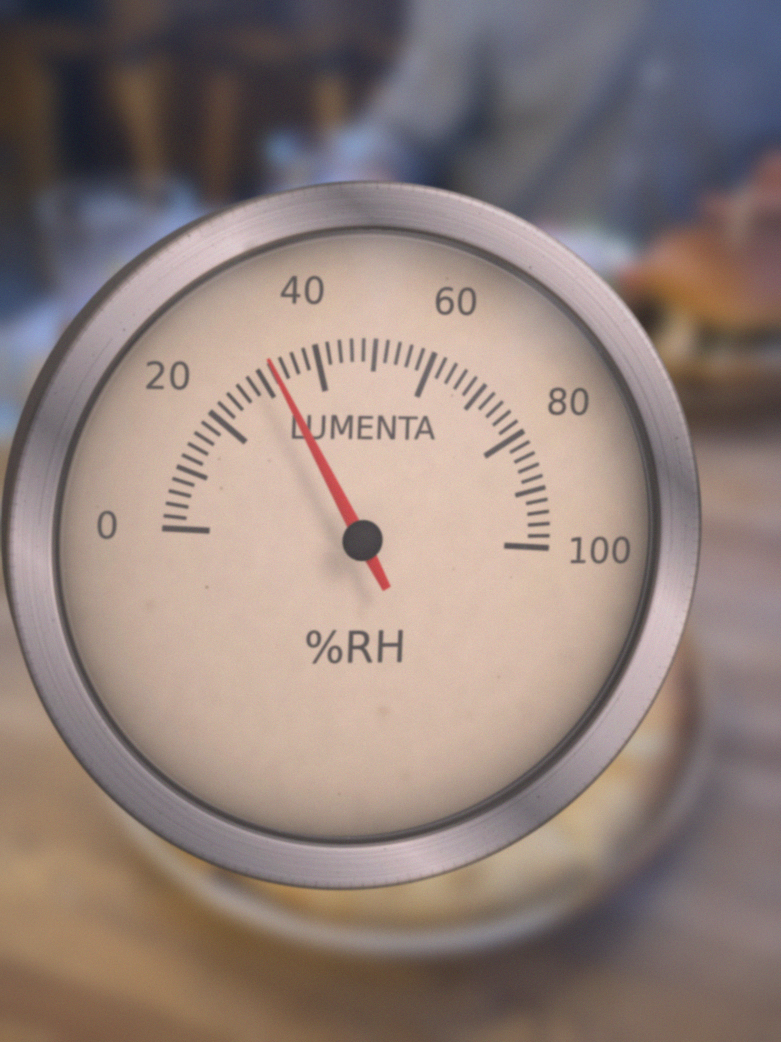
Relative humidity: 32 %
